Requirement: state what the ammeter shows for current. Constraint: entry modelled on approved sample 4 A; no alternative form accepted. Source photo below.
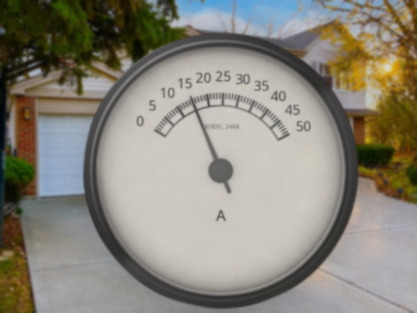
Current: 15 A
